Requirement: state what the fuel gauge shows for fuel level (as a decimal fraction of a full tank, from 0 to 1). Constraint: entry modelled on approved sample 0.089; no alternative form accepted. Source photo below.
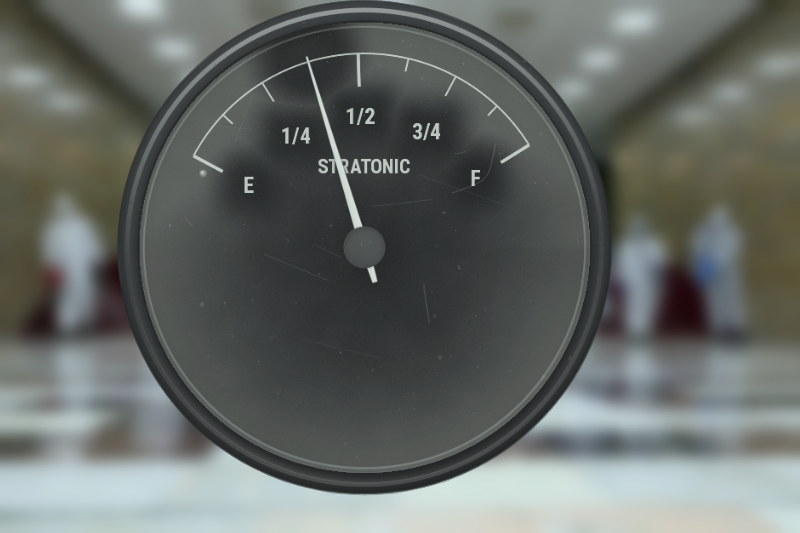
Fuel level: 0.375
